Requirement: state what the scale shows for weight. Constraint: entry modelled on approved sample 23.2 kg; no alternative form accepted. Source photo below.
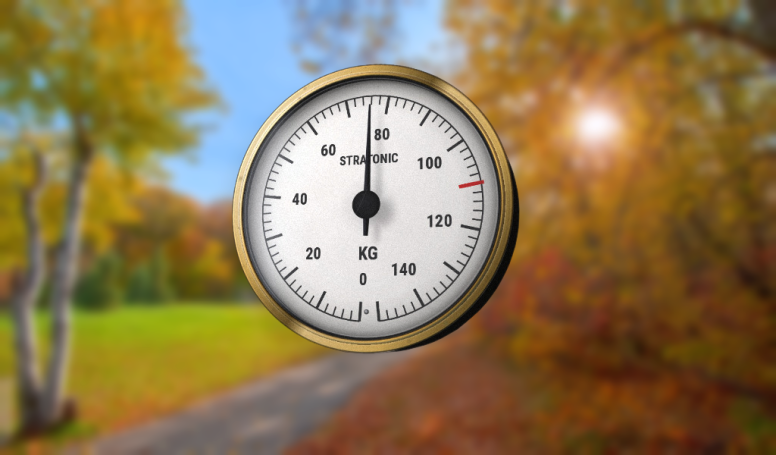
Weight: 76 kg
